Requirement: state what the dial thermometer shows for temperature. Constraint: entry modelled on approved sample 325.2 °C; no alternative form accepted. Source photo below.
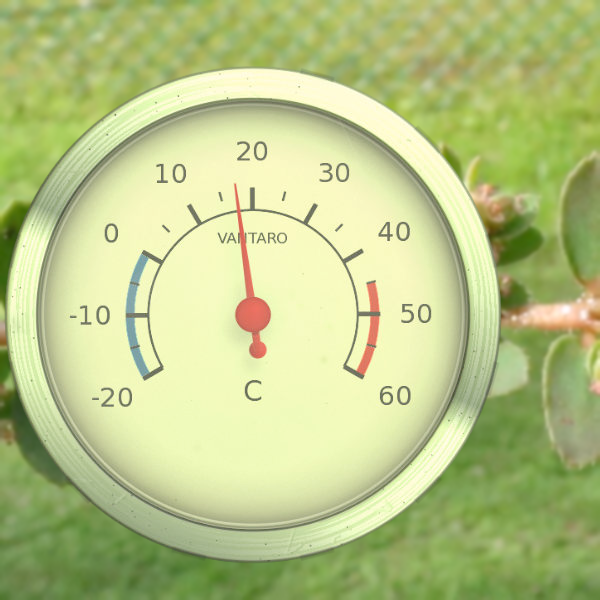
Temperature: 17.5 °C
